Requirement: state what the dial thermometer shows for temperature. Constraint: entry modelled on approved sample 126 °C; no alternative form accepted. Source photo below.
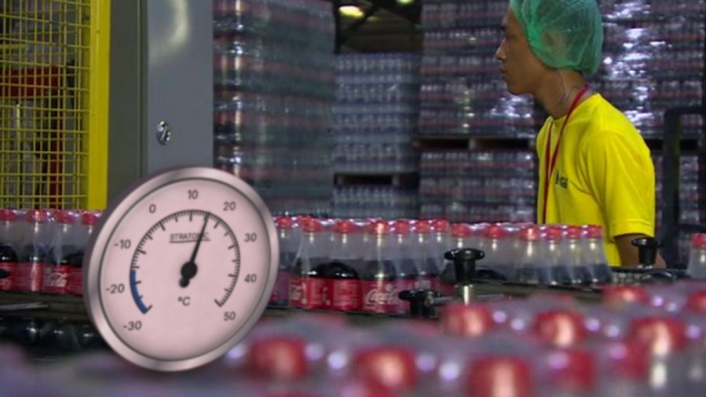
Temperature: 15 °C
